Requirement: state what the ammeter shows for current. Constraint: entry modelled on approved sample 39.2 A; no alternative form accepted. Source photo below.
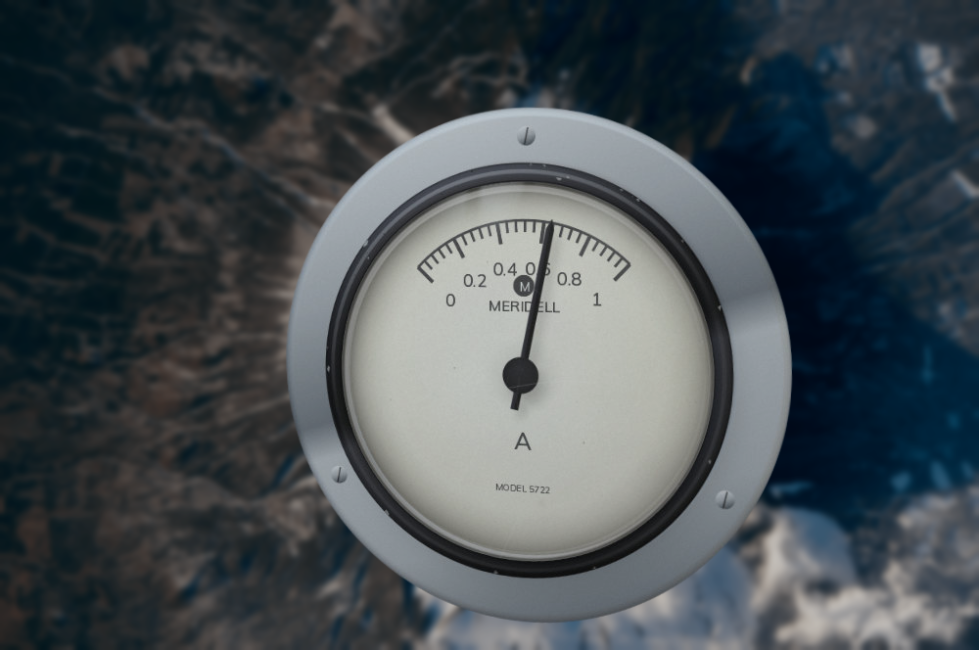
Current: 0.64 A
